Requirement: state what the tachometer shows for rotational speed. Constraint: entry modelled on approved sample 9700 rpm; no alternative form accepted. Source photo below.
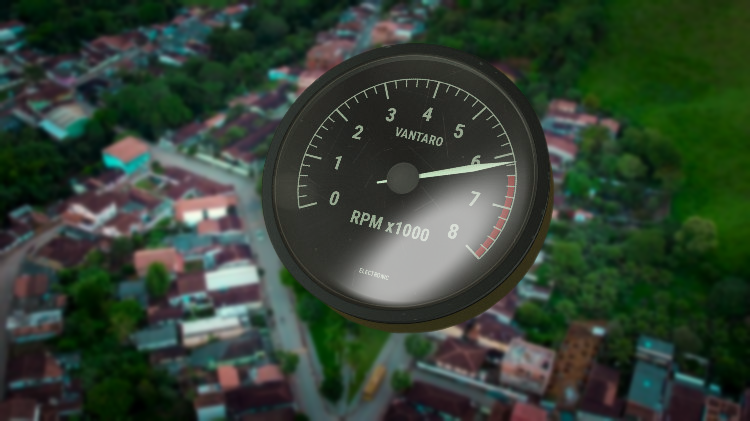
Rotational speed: 6200 rpm
